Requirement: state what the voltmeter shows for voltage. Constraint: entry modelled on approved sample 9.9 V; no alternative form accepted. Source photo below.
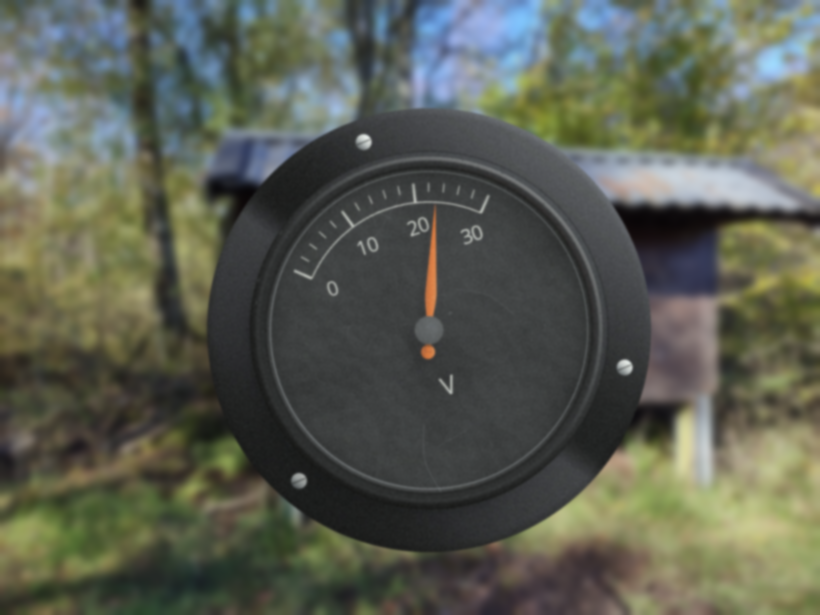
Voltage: 23 V
